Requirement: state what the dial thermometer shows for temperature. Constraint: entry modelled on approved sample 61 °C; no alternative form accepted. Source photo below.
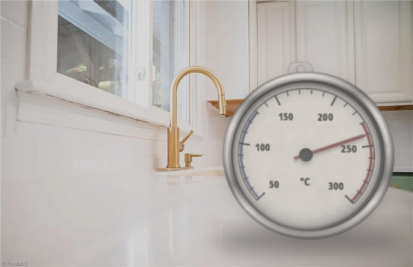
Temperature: 240 °C
